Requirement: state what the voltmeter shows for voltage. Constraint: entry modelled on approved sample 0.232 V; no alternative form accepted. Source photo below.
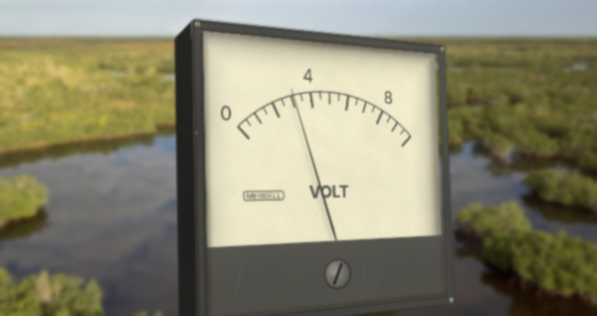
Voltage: 3 V
